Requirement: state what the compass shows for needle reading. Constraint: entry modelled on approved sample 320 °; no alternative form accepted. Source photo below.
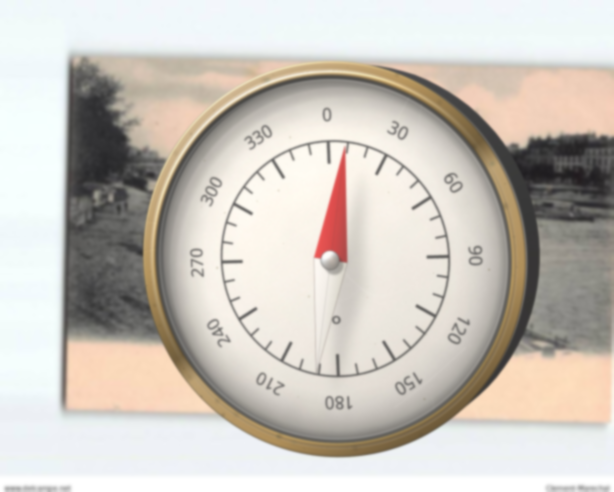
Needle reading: 10 °
